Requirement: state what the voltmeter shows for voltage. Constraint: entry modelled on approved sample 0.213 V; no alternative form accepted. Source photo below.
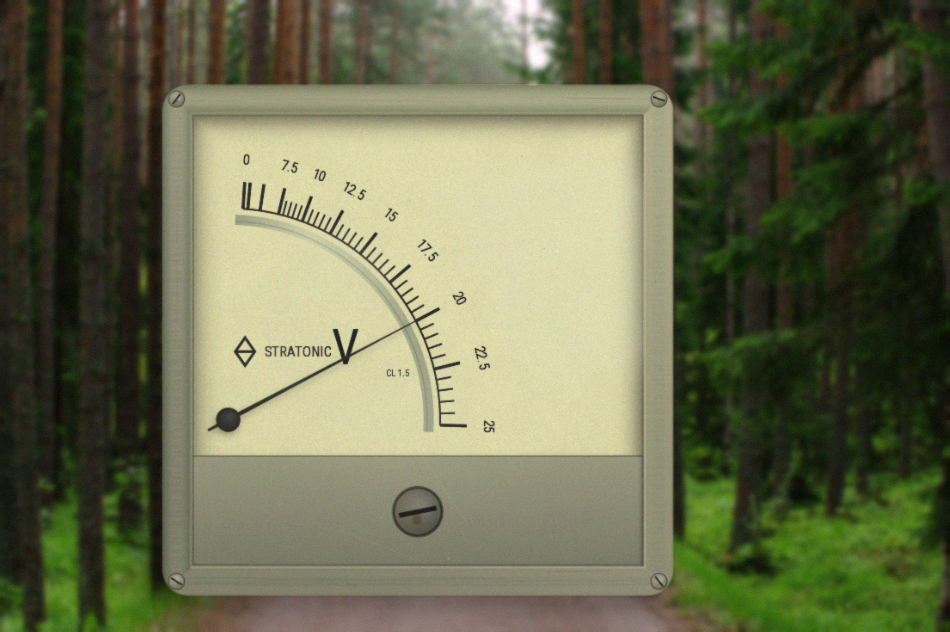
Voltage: 20 V
